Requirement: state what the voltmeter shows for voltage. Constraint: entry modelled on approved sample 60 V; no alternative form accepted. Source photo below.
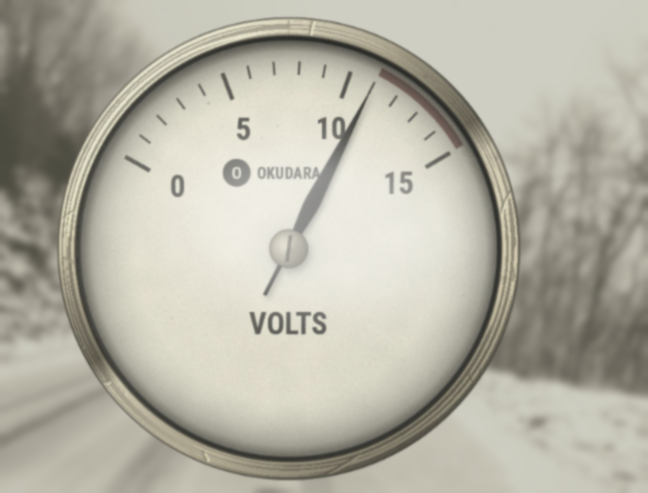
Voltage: 11 V
